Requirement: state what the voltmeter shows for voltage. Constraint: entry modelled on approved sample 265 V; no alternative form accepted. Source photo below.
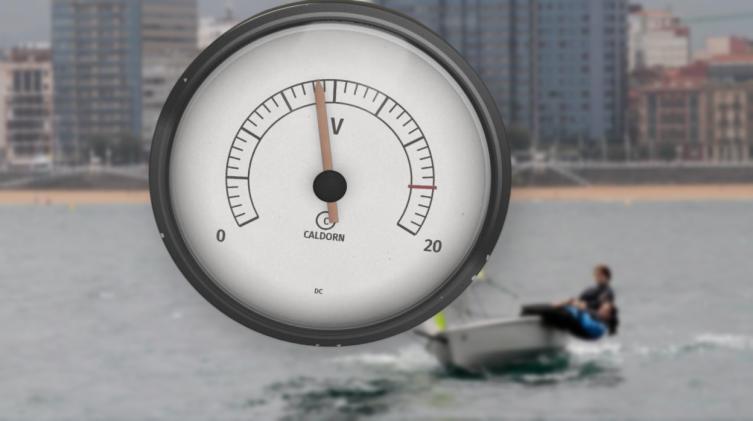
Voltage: 9.25 V
